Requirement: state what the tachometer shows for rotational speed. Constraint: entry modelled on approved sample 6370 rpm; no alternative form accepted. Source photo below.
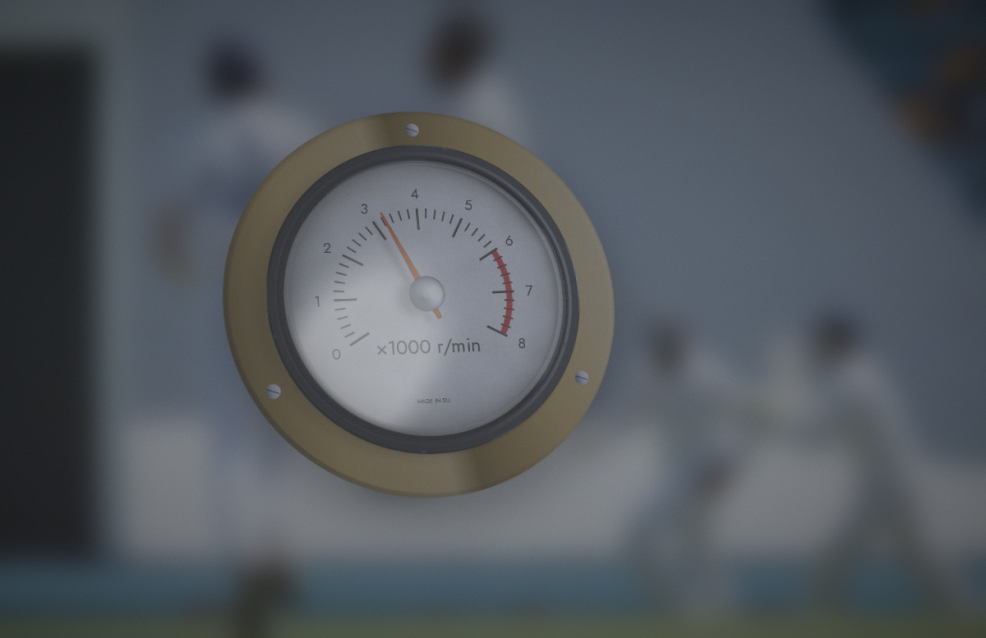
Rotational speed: 3200 rpm
